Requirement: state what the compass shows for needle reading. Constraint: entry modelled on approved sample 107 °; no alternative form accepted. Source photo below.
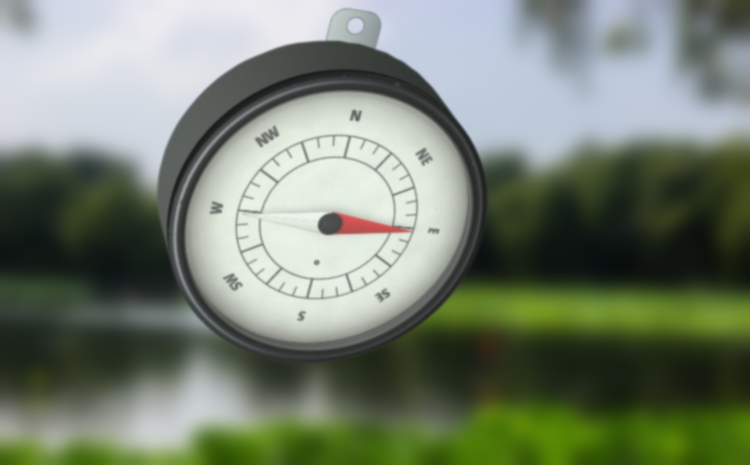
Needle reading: 90 °
